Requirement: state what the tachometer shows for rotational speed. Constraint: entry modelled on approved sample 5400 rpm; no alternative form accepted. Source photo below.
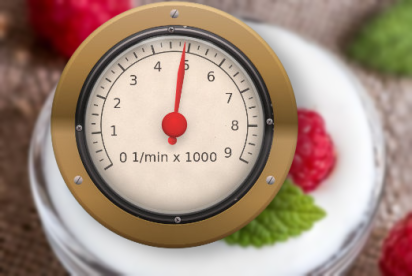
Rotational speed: 4875 rpm
